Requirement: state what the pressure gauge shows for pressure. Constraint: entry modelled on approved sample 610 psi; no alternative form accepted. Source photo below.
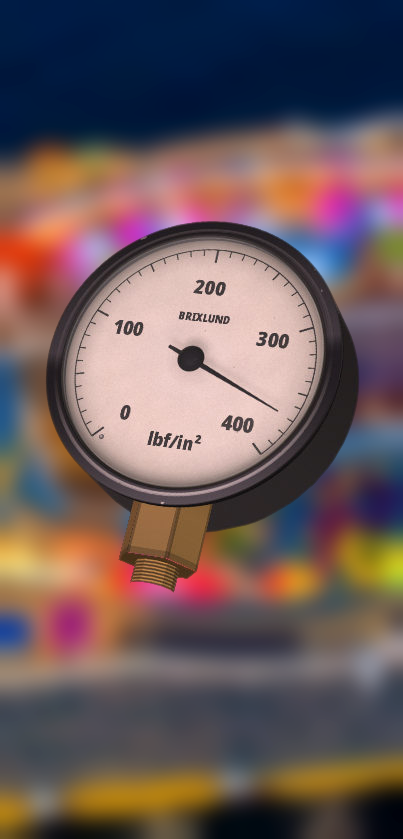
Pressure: 370 psi
